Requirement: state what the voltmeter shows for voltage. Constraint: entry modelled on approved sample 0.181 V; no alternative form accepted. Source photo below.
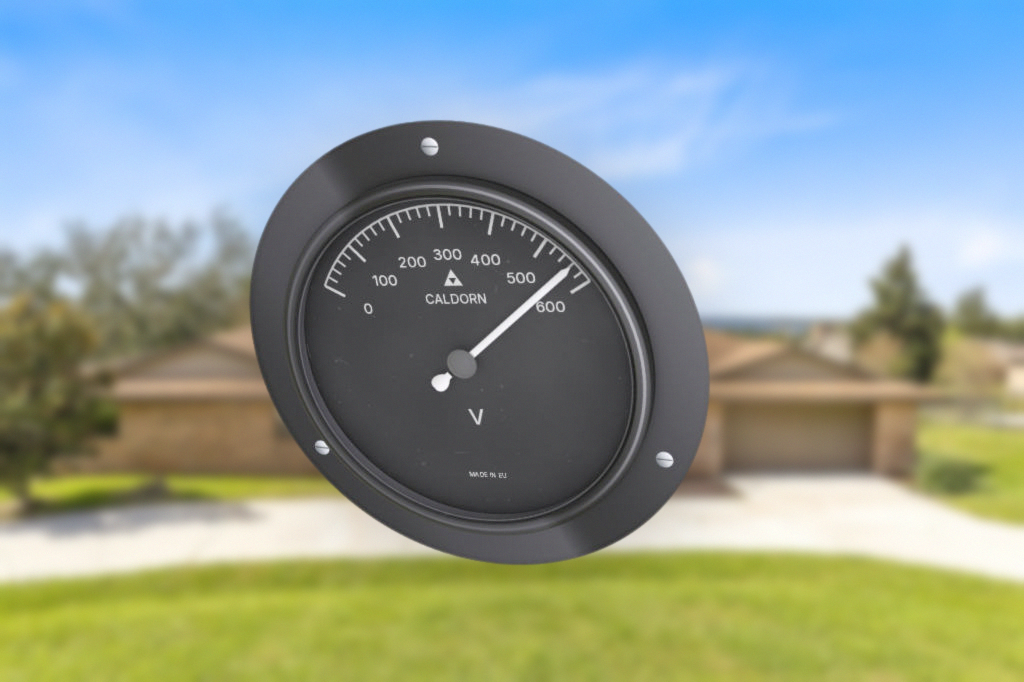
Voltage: 560 V
